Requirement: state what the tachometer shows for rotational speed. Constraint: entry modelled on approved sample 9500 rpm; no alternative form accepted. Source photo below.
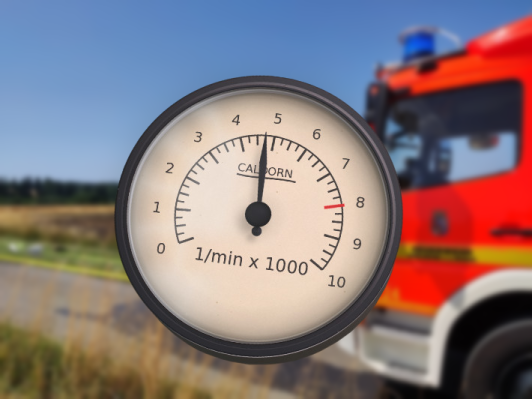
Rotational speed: 4750 rpm
